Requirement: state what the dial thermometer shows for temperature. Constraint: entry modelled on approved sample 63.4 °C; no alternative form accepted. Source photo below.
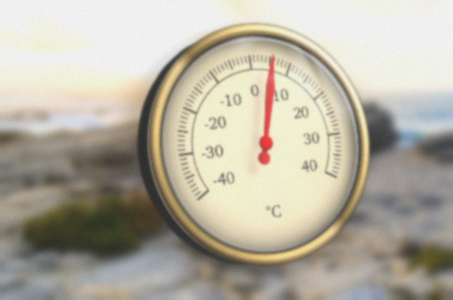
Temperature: 5 °C
